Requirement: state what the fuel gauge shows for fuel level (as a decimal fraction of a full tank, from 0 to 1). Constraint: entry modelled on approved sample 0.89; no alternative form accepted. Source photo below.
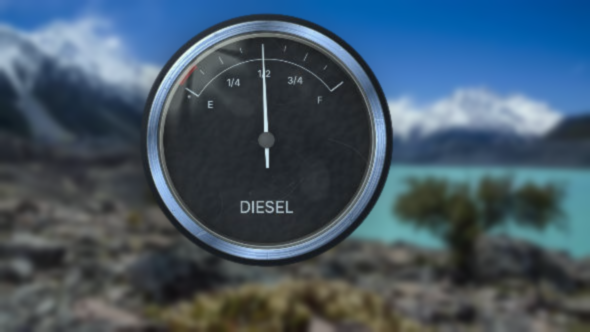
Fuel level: 0.5
